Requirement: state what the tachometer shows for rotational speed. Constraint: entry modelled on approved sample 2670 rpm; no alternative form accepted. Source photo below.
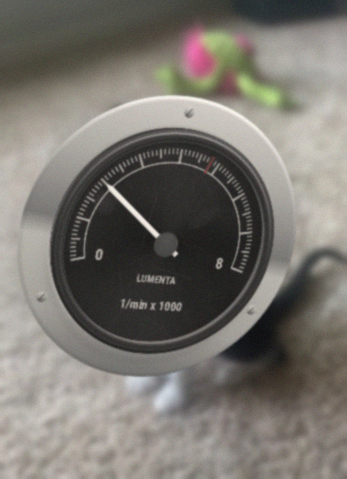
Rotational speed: 2000 rpm
